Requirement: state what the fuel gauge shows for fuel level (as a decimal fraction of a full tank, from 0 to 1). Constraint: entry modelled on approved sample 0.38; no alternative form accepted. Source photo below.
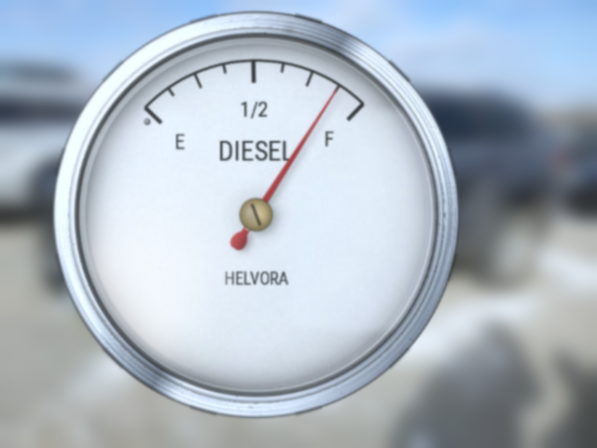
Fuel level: 0.875
